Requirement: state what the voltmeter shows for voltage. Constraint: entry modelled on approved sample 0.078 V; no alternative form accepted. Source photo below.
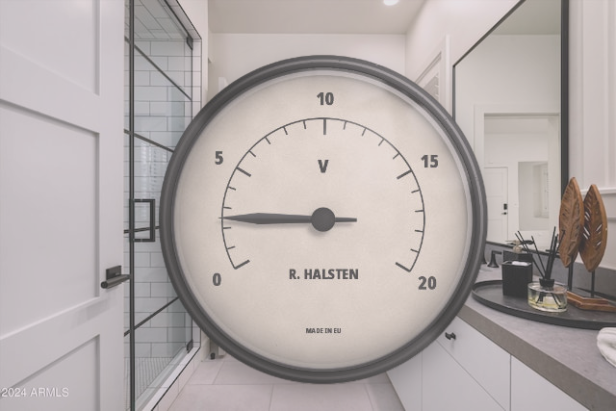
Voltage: 2.5 V
